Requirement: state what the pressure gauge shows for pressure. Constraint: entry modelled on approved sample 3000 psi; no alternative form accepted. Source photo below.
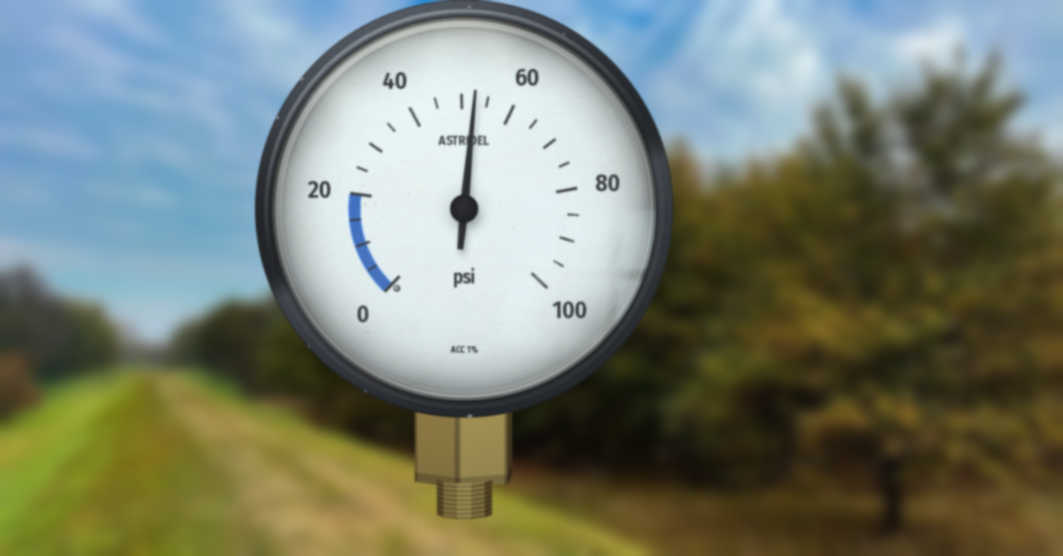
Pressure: 52.5 psi
